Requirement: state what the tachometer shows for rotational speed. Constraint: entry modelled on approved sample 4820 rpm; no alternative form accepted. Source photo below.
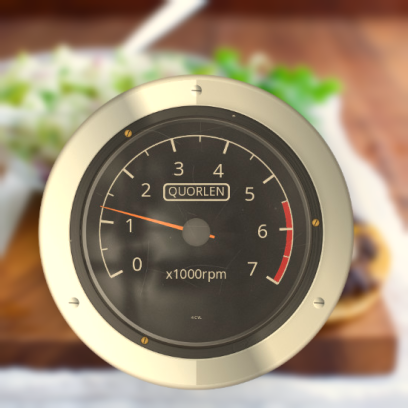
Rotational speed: 1250 rpm
